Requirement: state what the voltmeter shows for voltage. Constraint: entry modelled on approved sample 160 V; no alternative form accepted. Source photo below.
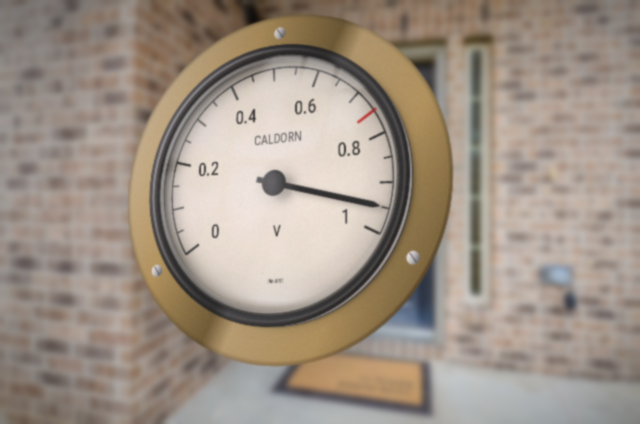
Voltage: 0.95 V
